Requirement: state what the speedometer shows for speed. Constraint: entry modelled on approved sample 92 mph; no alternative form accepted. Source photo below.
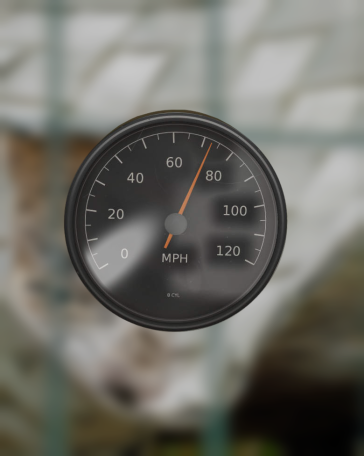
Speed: 72.5 mph
